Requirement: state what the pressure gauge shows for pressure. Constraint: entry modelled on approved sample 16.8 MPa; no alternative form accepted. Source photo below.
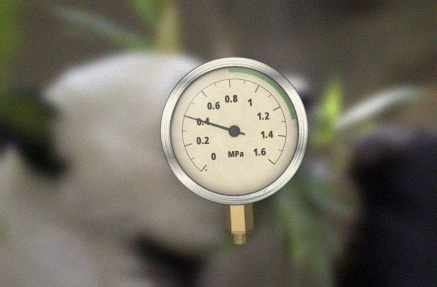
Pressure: 0.4 MPa
